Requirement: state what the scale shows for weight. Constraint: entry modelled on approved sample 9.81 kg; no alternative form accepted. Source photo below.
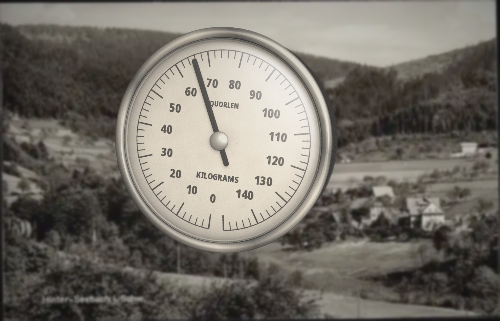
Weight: 66 kg
